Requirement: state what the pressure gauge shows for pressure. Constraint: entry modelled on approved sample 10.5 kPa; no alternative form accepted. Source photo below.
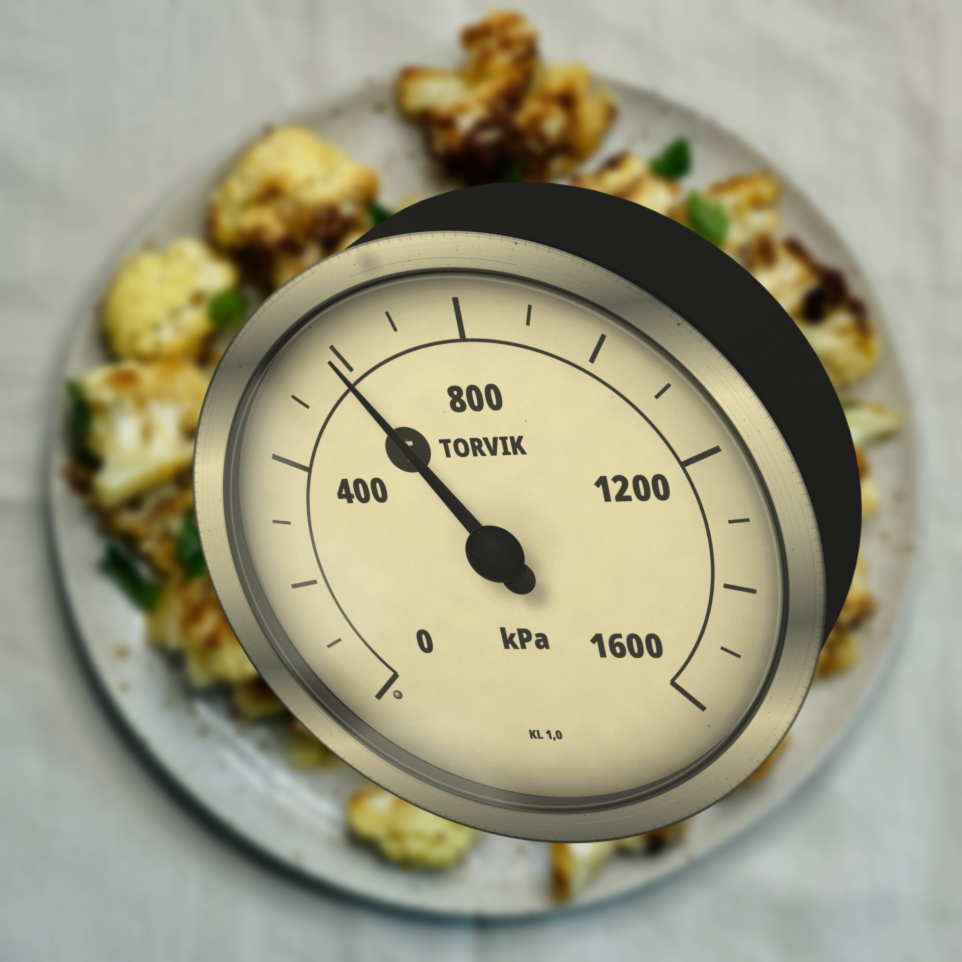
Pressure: 600 kPa
